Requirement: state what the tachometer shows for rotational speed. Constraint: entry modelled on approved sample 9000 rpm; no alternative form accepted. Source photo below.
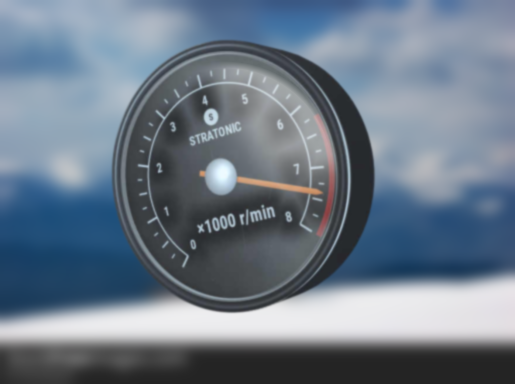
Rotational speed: 7375 rpm
